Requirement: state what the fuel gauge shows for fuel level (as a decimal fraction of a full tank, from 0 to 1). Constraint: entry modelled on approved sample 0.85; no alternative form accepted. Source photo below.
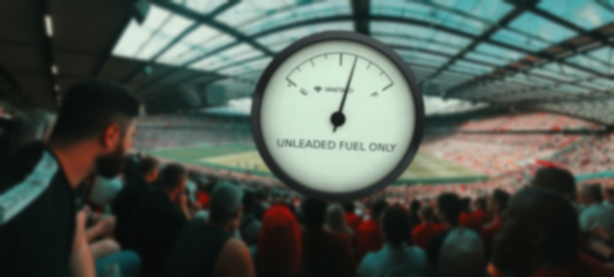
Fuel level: 0.625
